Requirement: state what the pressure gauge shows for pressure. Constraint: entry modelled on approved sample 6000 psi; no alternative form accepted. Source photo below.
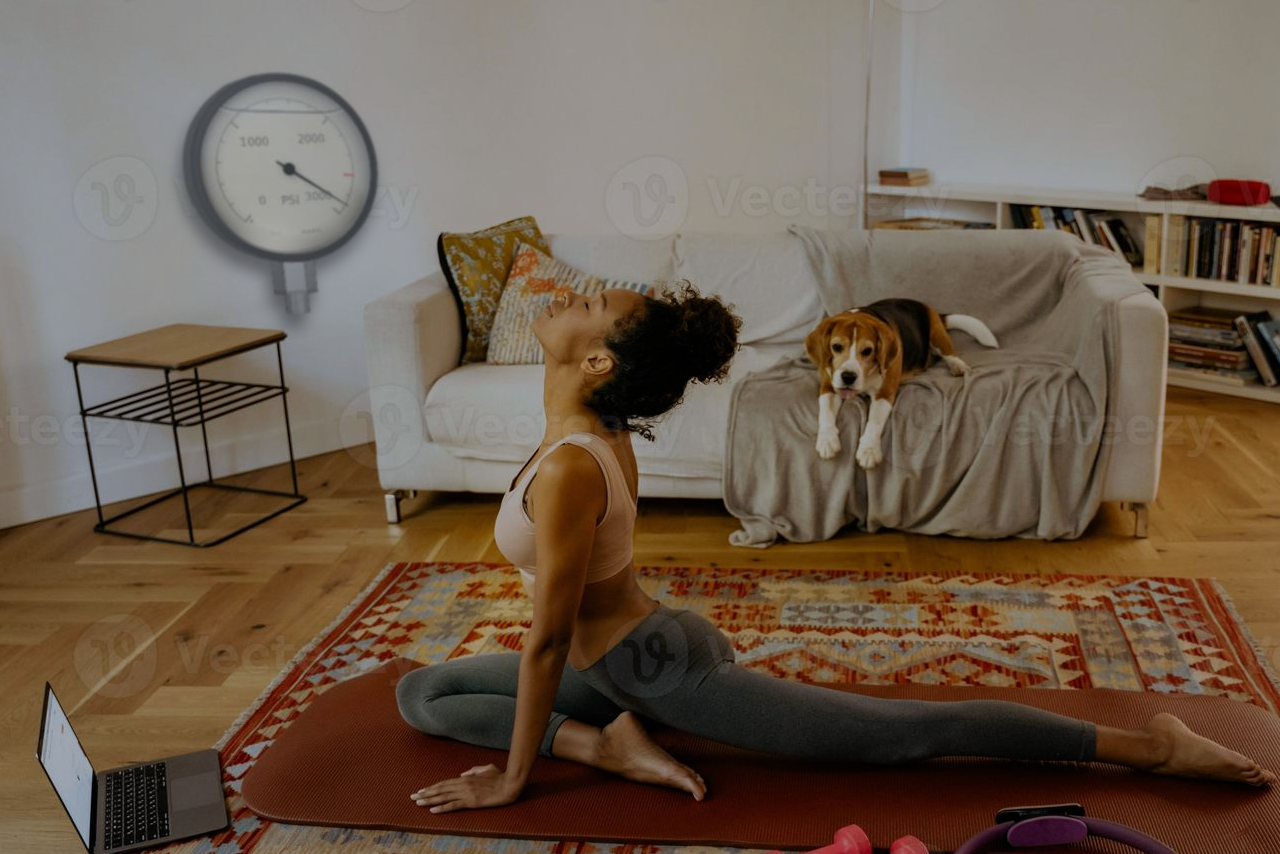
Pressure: 2900 psi
